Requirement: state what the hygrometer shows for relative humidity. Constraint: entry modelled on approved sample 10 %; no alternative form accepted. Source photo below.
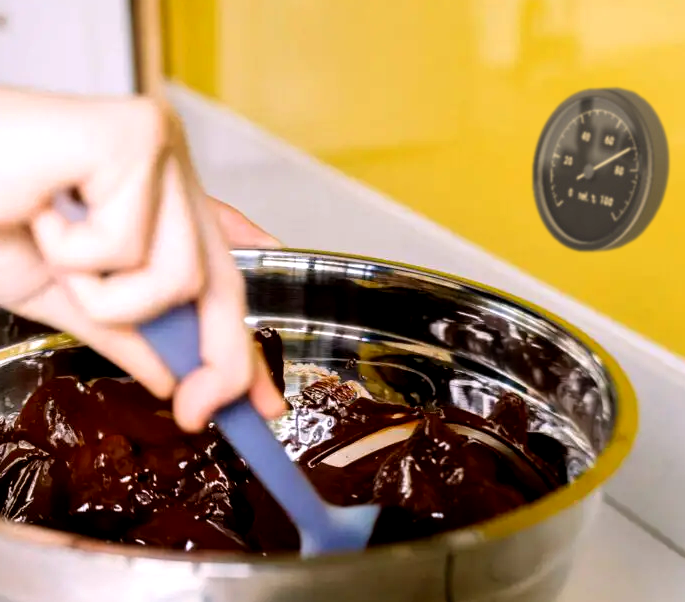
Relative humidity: 72 %
